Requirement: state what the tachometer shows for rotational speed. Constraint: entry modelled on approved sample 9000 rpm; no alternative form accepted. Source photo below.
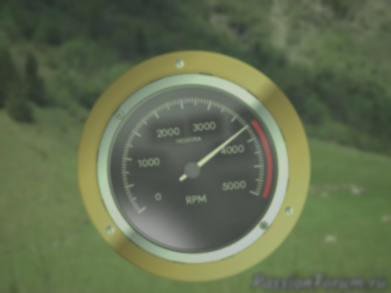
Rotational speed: 3750 rpm
